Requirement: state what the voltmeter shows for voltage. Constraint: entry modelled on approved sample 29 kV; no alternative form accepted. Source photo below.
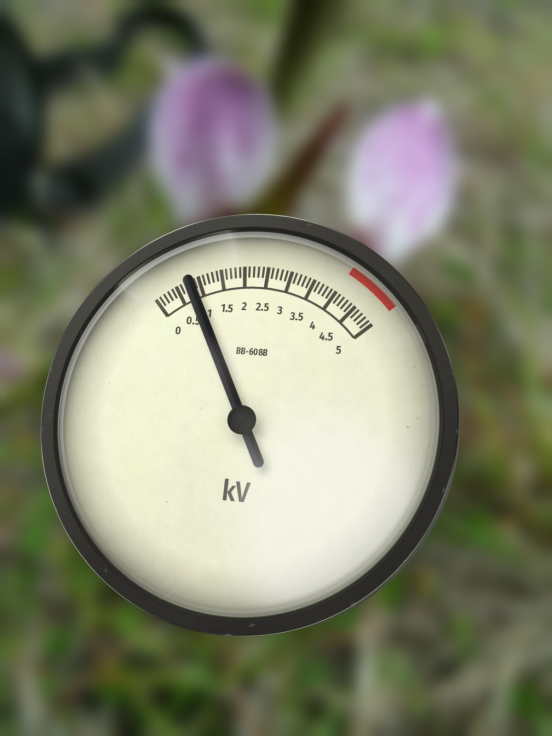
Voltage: 0.8 kV
